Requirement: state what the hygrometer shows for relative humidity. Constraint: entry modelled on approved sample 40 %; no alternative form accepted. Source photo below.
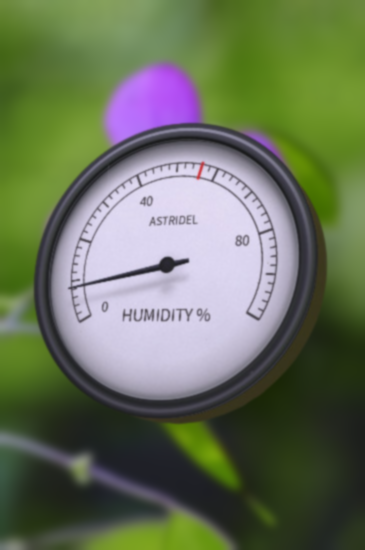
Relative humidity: 8 %
